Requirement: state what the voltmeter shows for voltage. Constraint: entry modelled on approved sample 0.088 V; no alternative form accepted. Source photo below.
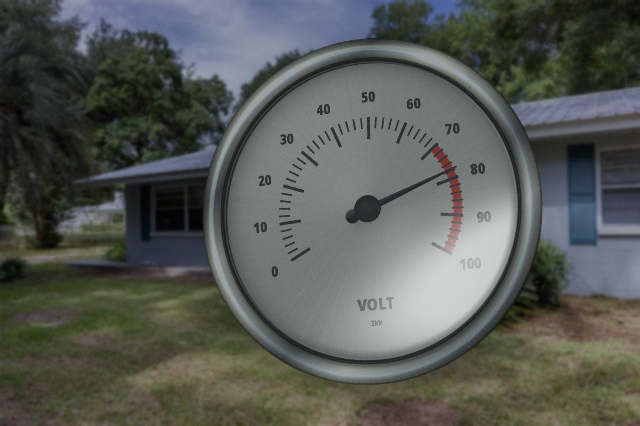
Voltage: 78 V
